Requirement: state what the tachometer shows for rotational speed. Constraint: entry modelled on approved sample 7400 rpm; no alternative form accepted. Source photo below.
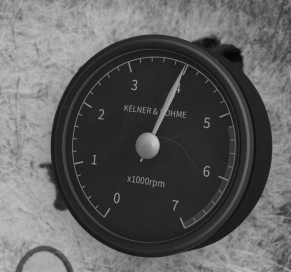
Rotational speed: 4000 rpm
